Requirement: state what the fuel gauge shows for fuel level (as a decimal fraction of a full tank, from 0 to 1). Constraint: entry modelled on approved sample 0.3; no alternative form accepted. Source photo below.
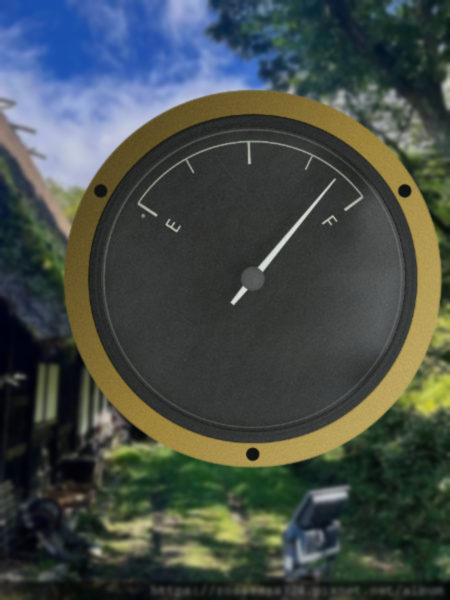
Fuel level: 0.875
